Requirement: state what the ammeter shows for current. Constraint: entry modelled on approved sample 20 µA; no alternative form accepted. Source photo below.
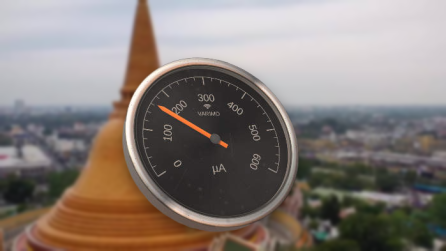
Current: 160 µA
